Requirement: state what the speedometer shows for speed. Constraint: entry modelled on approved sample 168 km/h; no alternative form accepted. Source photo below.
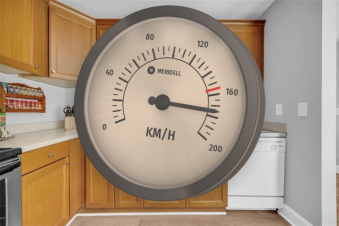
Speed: 175 km/h
